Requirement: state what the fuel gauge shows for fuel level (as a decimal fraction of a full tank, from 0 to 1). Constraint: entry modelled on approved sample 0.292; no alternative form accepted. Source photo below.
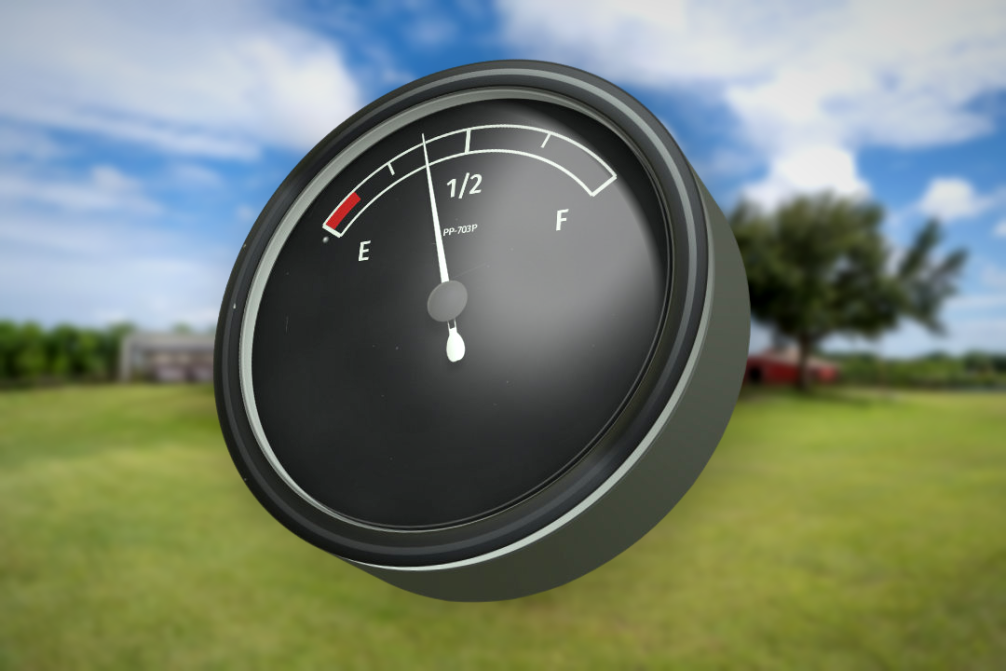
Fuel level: 0.375
